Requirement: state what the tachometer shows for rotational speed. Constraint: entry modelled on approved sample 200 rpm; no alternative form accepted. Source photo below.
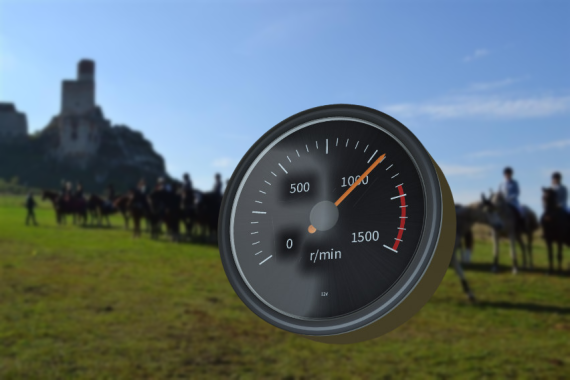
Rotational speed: 1050 rpm
